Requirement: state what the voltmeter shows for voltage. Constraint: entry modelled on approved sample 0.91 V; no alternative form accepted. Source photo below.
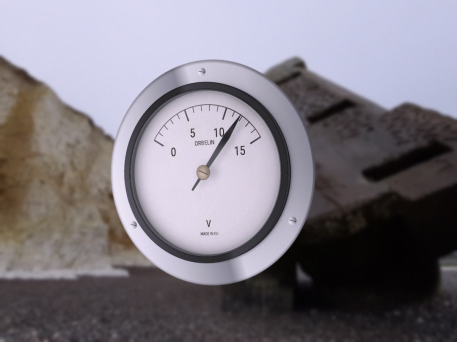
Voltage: 12 V
